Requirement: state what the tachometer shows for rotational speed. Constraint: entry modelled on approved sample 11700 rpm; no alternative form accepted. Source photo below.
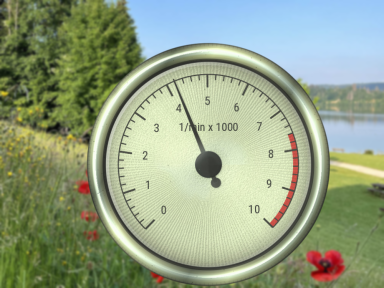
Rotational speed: 4200 rpm
